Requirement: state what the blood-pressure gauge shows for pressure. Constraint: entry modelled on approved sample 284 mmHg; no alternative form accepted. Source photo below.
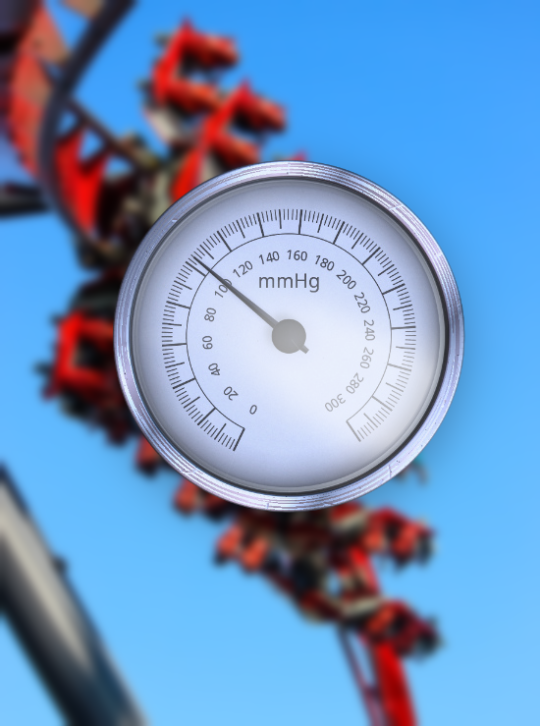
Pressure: 104 mmHg
